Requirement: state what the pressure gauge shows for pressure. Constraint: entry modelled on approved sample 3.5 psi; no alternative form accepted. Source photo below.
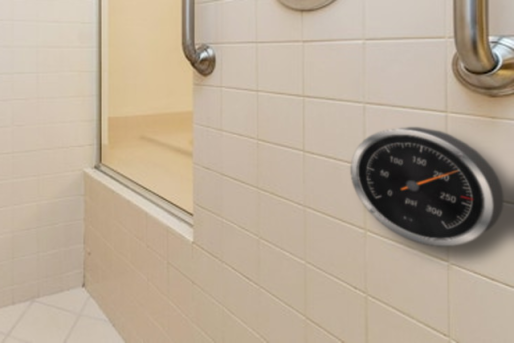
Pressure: 200 psi
